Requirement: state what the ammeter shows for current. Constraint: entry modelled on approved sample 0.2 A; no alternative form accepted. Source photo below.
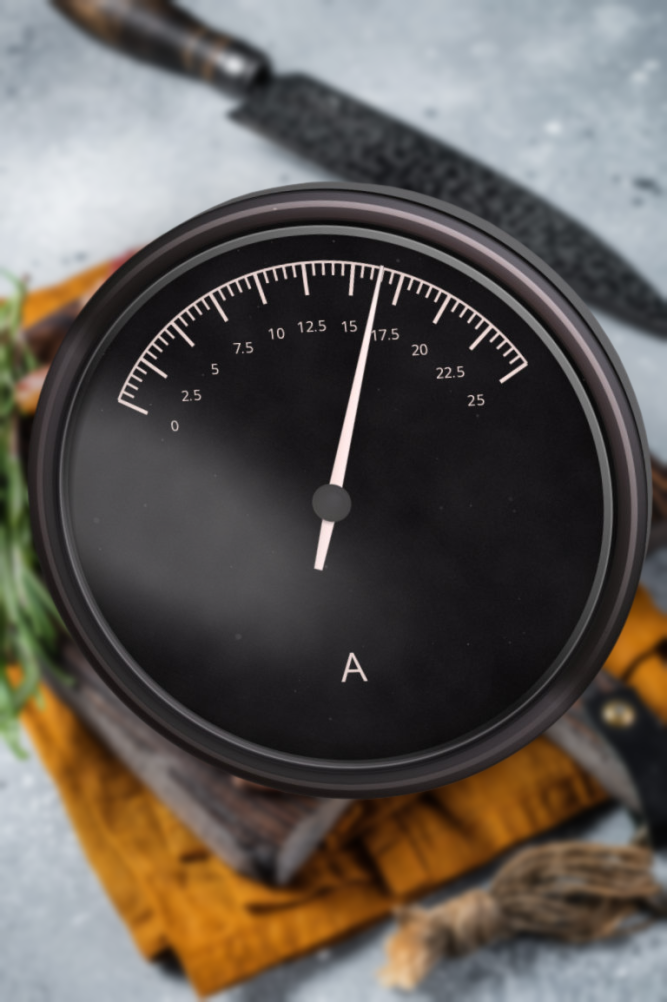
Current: 16.5 A
